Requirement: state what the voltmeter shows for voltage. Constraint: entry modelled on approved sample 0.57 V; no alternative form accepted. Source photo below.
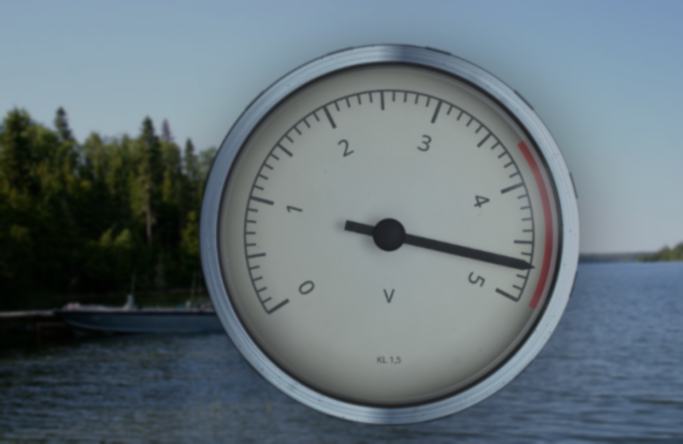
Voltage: 4.7 V
